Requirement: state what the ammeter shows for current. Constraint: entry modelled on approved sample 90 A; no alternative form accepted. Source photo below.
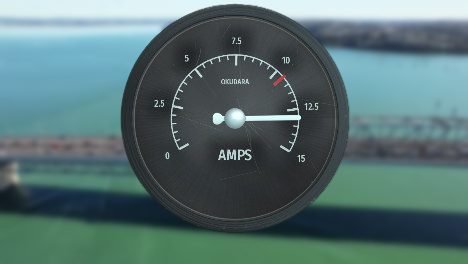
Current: 13 A
